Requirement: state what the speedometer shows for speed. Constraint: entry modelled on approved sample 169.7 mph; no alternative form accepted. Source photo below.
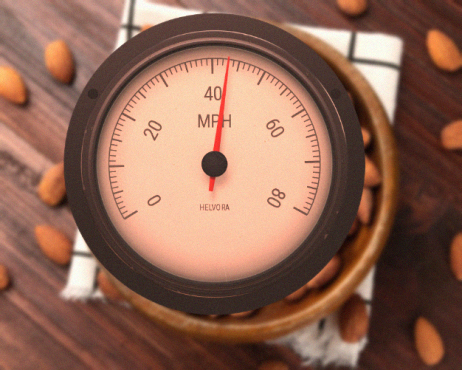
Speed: 43 mph
